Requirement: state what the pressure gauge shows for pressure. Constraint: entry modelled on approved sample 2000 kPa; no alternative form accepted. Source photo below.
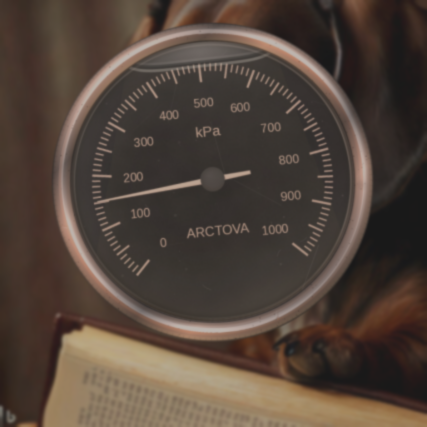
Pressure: 150 kPa
